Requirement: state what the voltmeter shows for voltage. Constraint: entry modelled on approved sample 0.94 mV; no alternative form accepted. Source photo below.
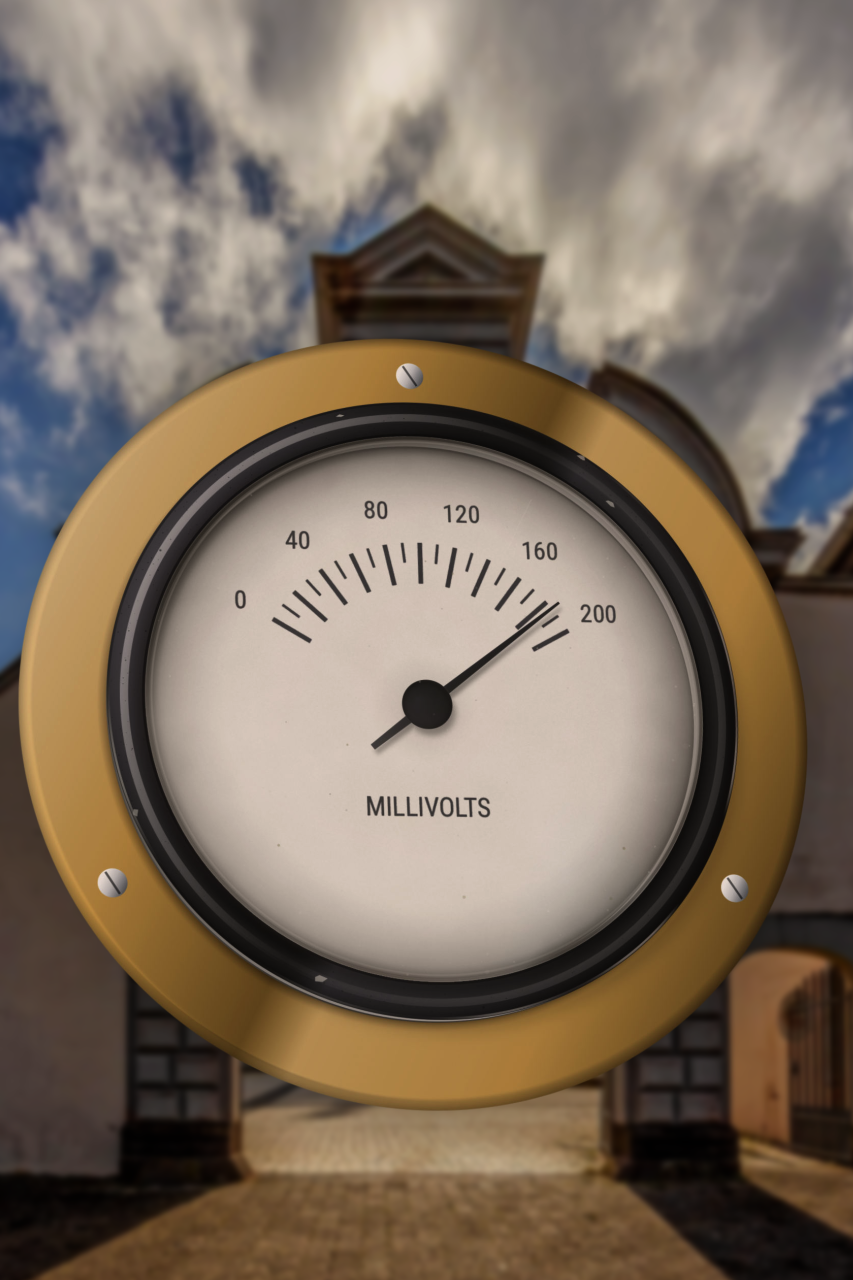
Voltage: 185 mV
